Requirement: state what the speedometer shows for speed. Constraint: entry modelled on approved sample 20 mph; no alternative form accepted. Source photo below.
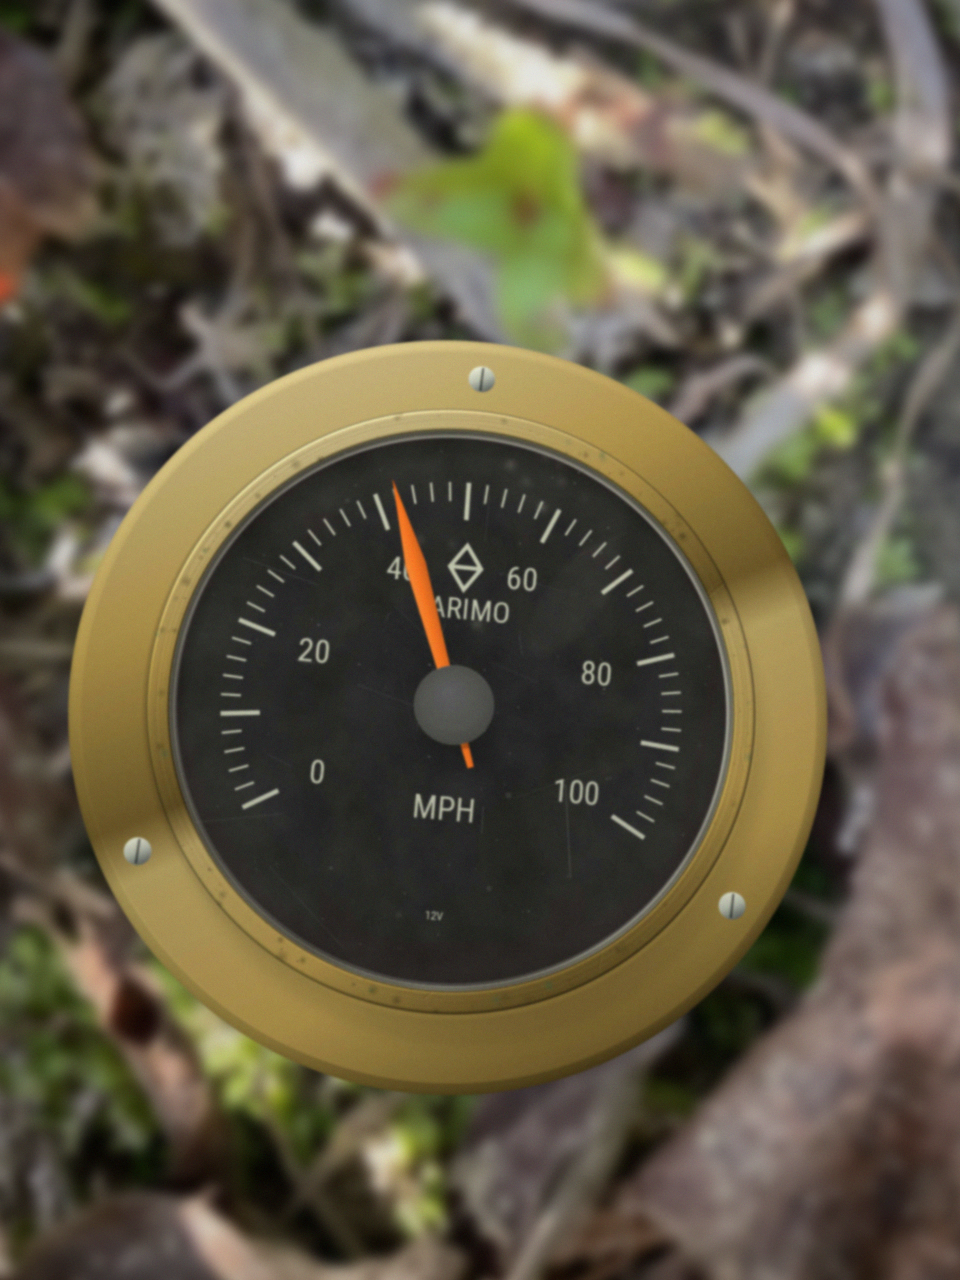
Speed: 42 mph
